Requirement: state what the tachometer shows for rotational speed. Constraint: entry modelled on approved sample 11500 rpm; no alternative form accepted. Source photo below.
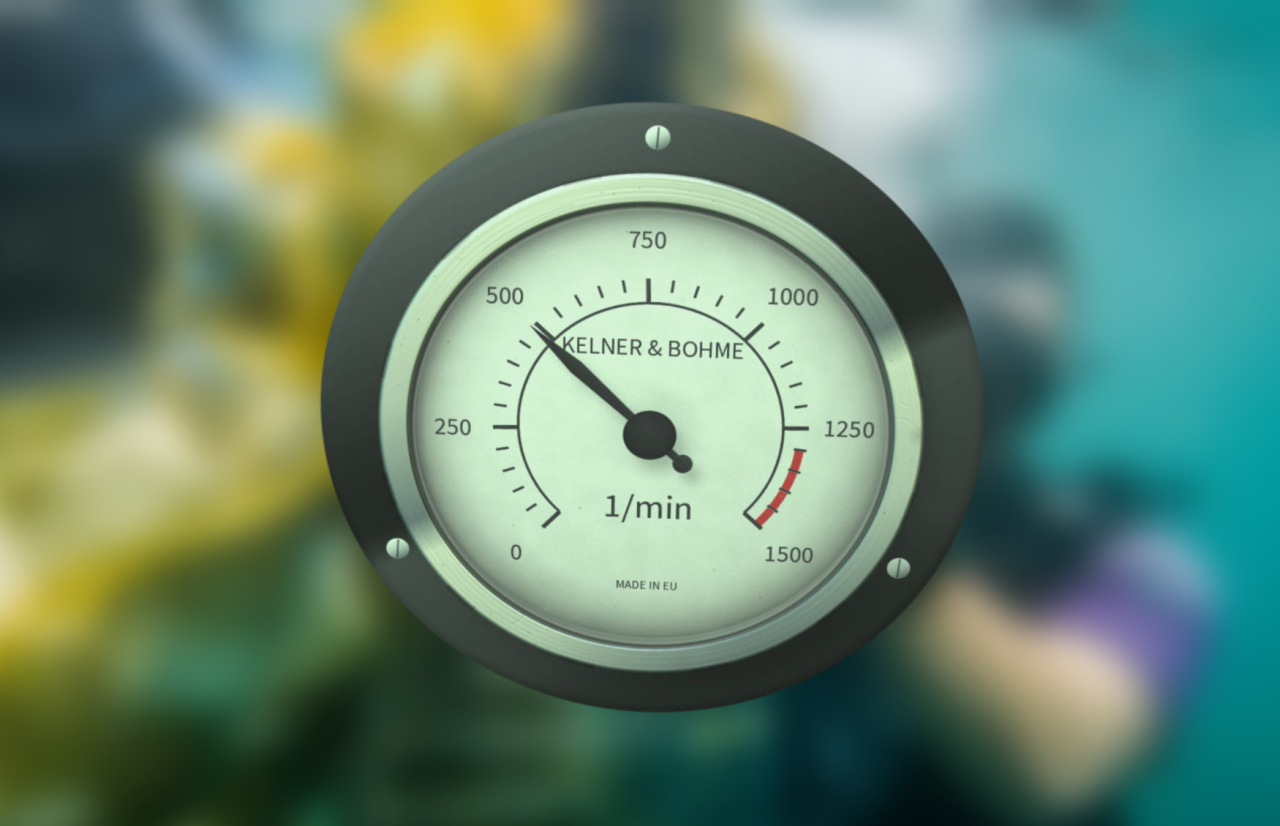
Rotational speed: 500 rpm
